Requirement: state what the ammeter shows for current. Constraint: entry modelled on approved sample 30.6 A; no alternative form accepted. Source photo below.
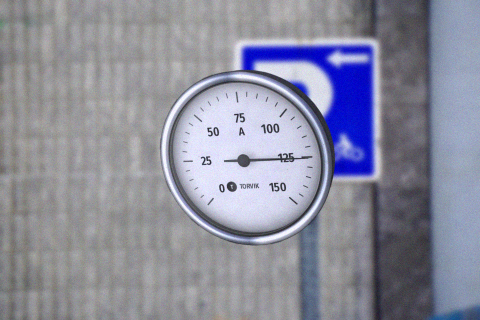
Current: 125 A
